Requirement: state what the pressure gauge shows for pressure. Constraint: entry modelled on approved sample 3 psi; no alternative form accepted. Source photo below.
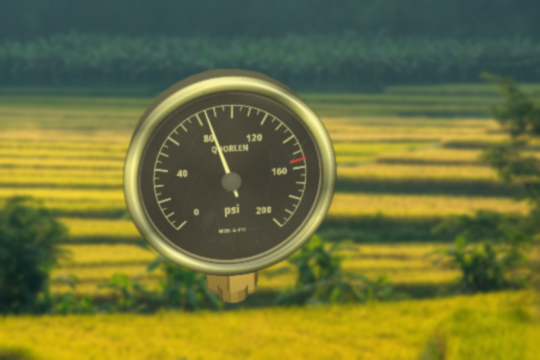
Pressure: 85 psi
